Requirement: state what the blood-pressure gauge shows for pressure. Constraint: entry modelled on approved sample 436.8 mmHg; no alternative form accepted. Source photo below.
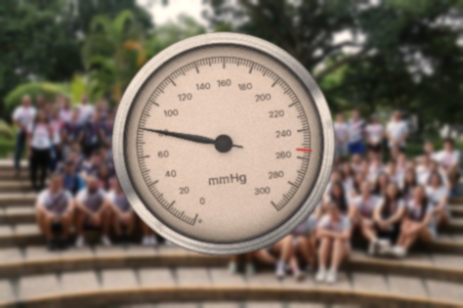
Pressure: 80 mmHg
